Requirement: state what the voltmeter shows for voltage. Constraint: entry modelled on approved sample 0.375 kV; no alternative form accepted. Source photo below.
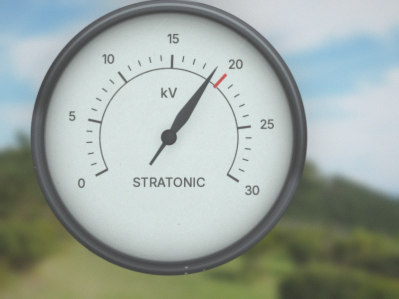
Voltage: 19 kV
